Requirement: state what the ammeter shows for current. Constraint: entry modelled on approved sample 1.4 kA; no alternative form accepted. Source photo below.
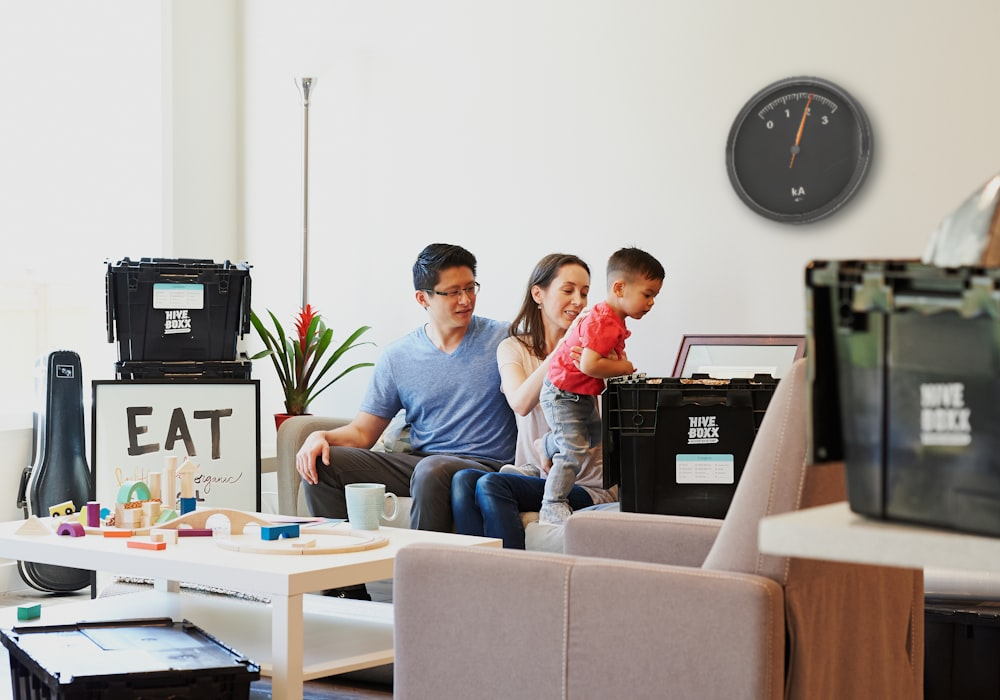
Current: 2 kA
